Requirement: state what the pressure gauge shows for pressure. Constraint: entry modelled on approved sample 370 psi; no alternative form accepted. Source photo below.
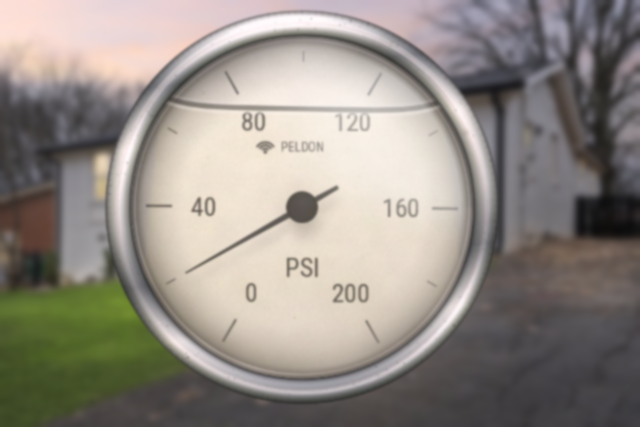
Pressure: 20 psi
